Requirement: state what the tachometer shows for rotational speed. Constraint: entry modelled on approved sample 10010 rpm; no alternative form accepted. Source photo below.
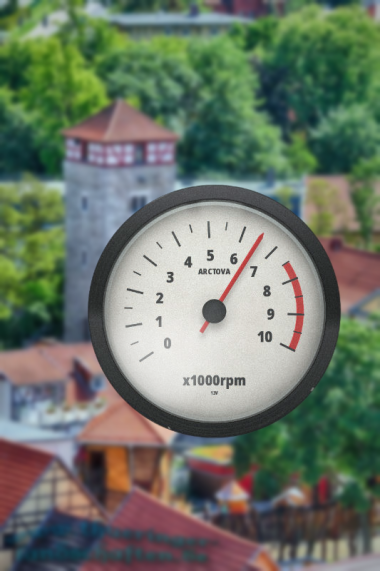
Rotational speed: 6500 rpm
